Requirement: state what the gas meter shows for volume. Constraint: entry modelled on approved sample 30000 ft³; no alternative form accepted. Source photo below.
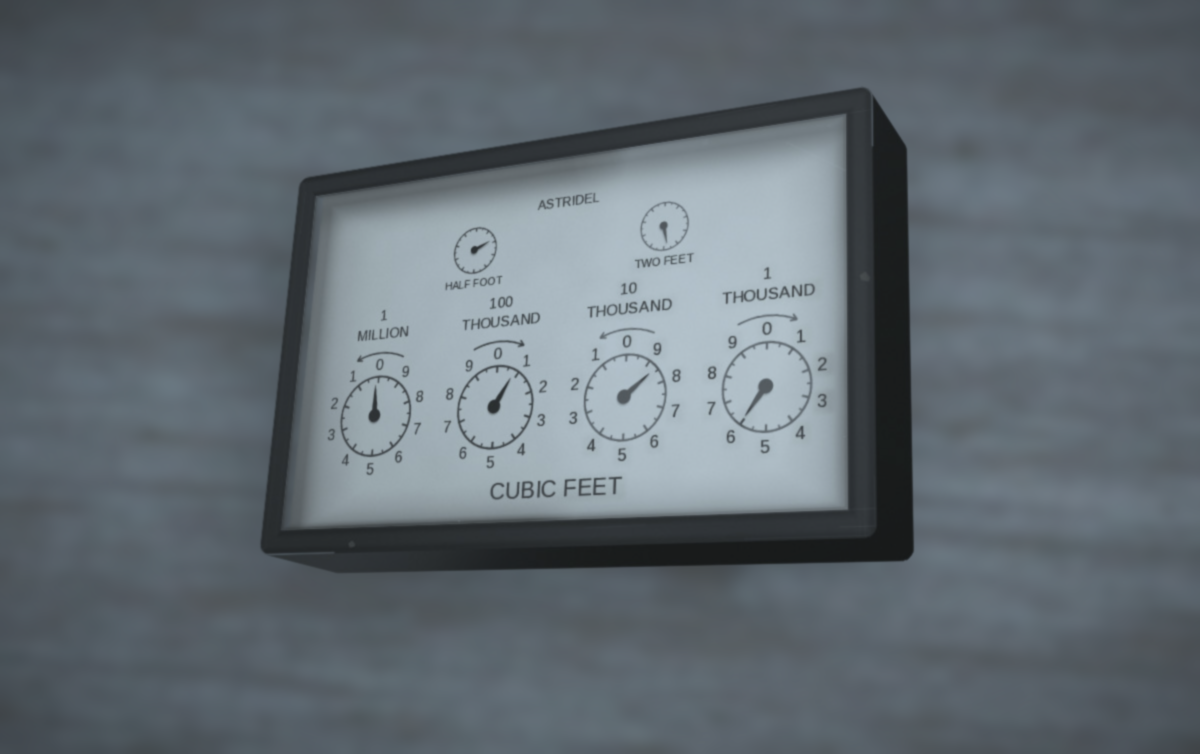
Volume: 8600 ft³
